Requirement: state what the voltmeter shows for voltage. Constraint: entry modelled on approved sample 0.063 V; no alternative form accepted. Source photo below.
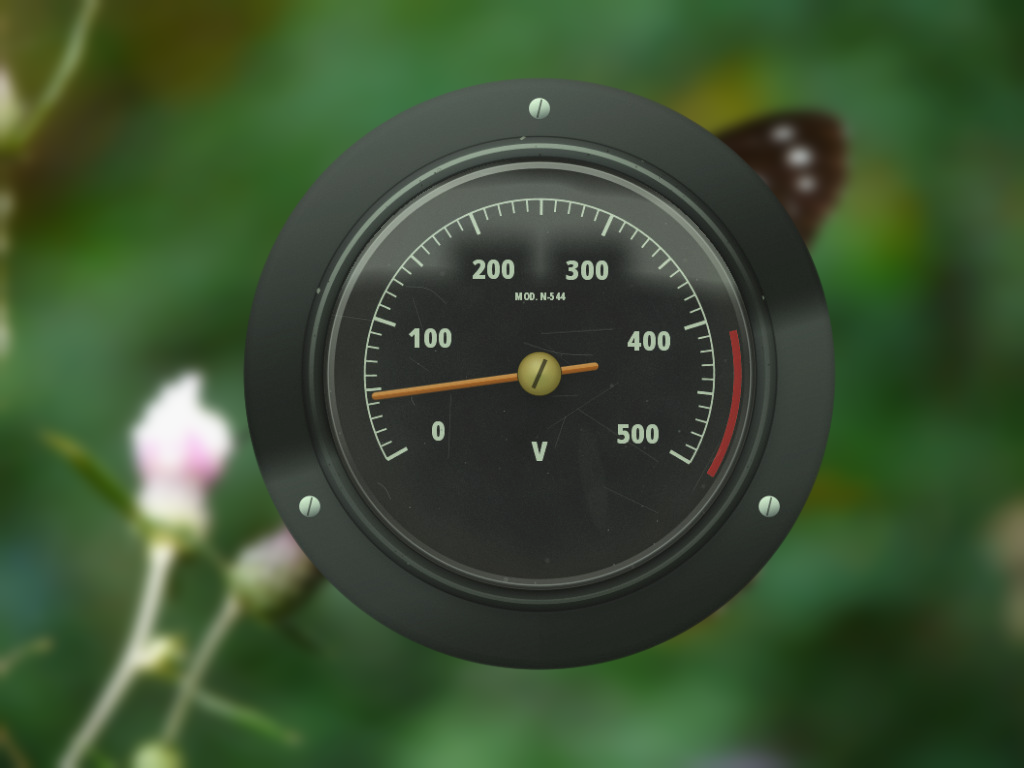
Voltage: 45 V
